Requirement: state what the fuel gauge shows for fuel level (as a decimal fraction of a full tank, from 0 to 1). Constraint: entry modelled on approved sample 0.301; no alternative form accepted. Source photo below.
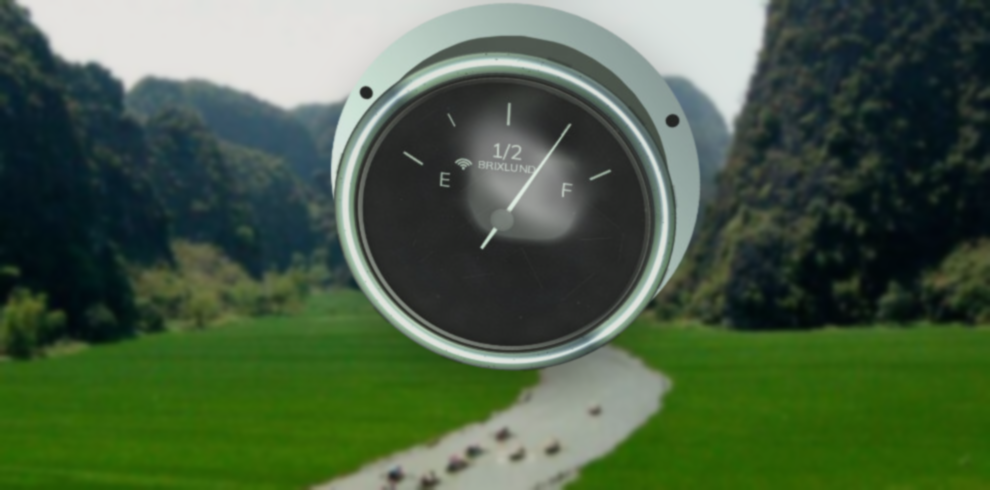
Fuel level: 0.75
